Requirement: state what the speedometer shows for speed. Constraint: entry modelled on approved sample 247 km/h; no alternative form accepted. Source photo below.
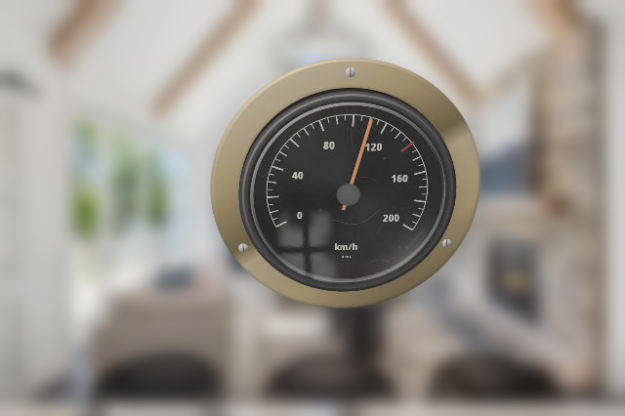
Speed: 110 km/h
